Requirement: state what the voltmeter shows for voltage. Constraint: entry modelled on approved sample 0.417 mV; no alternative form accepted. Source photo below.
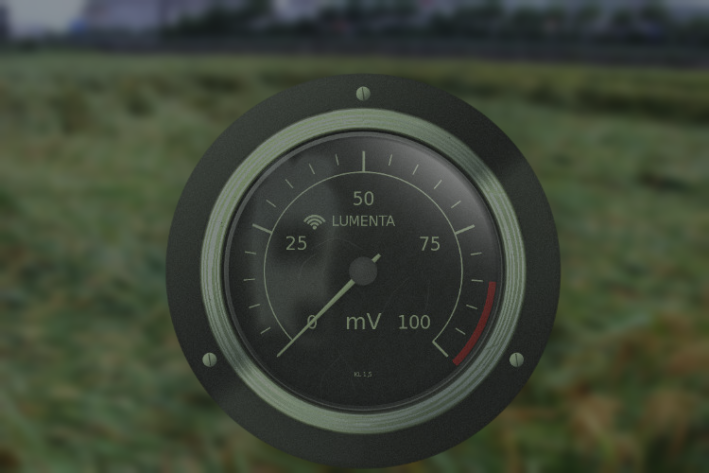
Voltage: 0 mV
